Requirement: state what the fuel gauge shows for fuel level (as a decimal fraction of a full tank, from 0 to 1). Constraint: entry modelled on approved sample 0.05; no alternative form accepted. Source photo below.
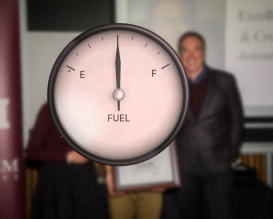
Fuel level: 0.5
